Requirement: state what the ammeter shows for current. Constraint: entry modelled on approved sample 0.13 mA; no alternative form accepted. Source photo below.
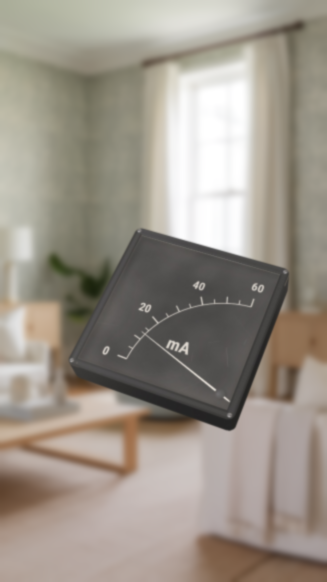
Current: 12.5 mA
